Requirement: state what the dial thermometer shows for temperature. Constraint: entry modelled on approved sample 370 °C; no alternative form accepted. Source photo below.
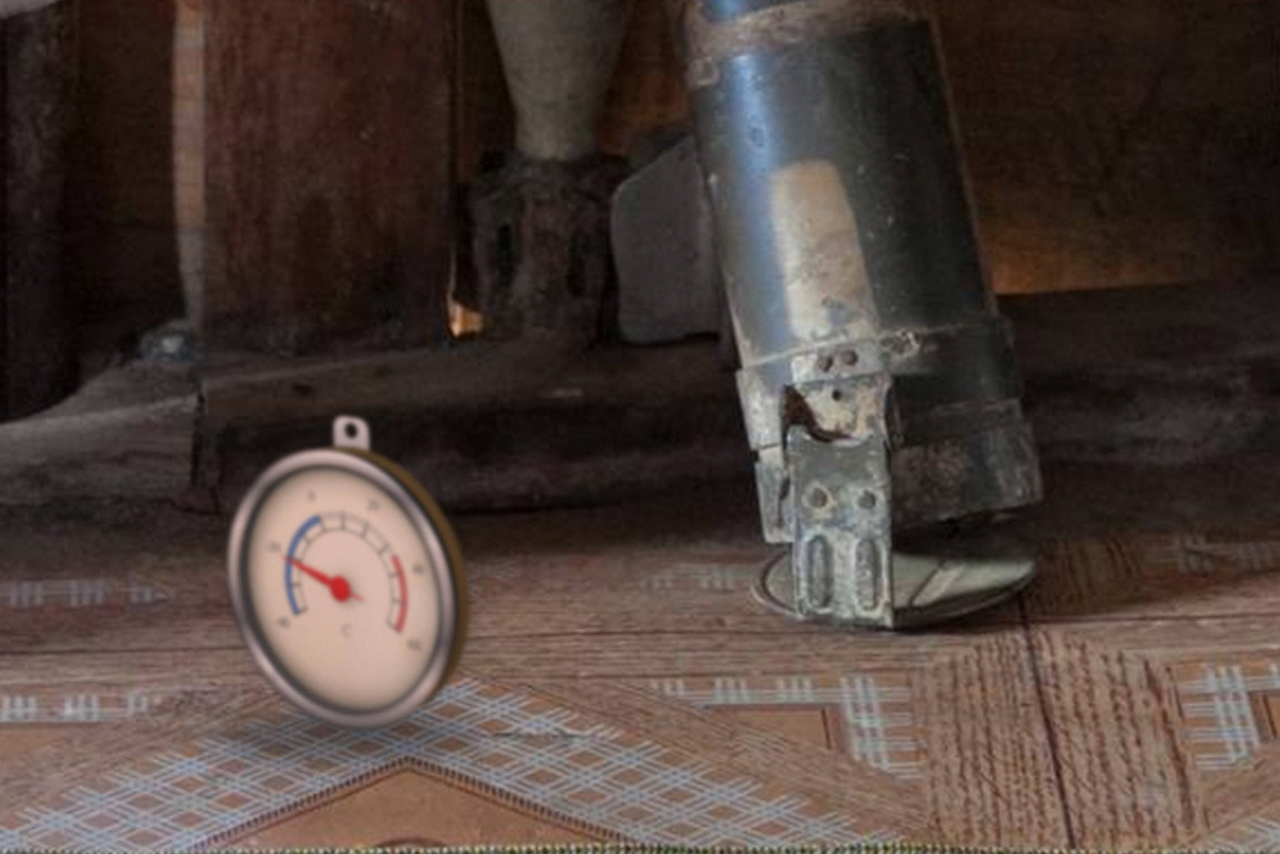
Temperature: -20 °C
